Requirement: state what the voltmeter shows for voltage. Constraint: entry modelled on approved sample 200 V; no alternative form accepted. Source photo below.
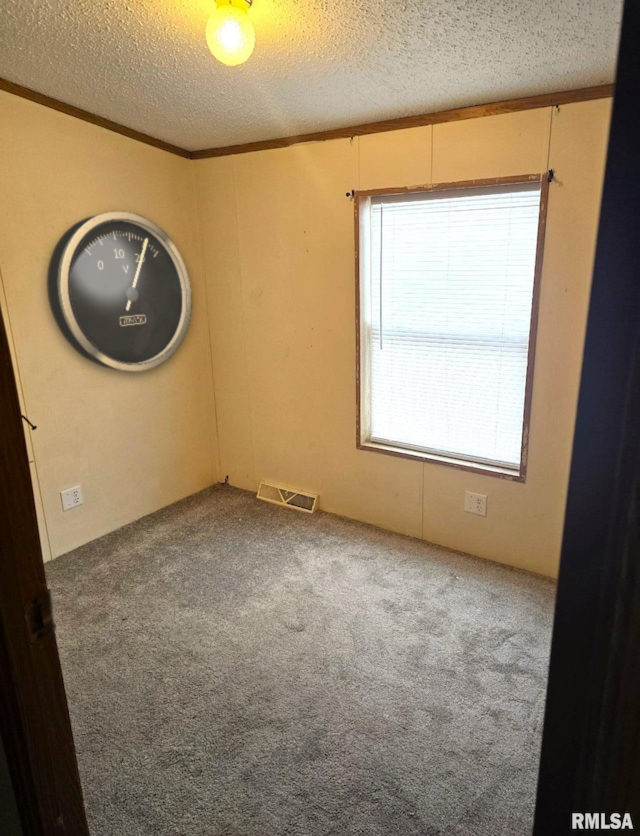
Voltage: 20 V
